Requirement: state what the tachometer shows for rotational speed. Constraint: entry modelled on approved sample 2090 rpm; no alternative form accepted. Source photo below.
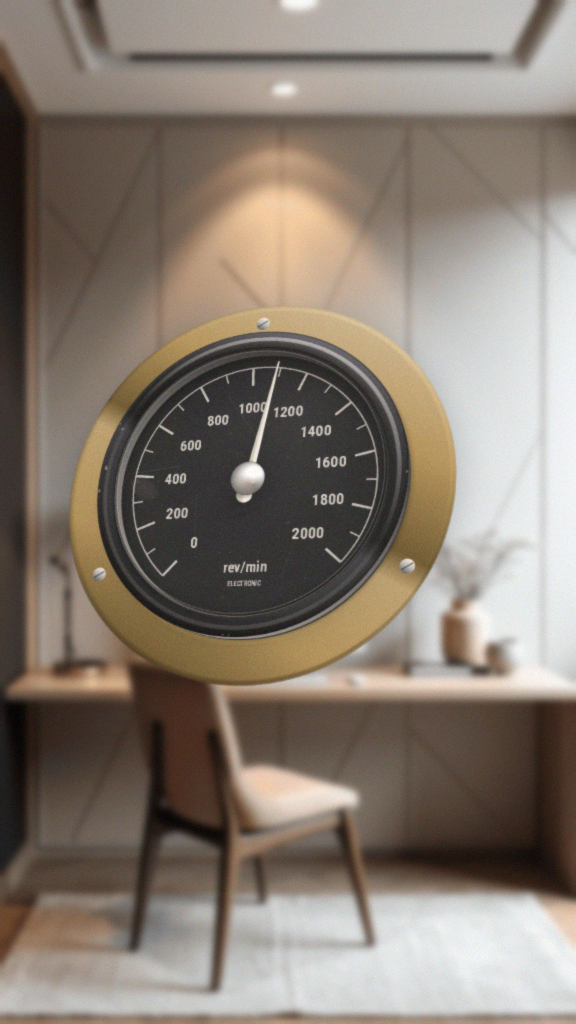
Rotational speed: 1100 rpm
